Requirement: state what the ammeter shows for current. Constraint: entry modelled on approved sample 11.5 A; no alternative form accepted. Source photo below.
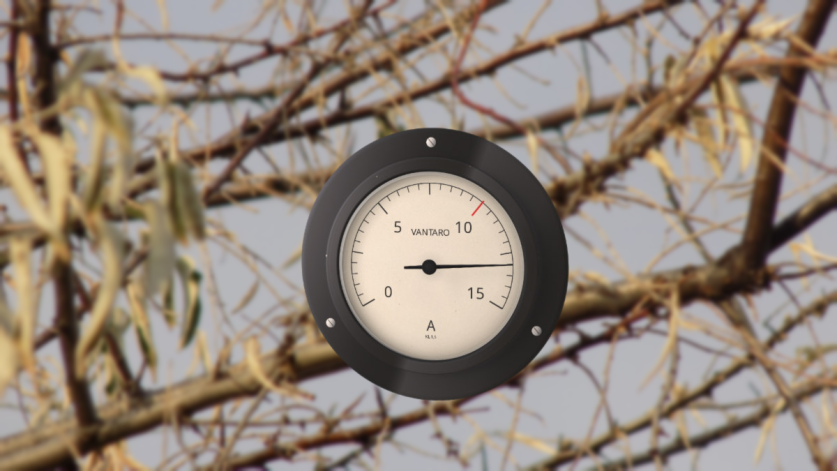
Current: 13 A
